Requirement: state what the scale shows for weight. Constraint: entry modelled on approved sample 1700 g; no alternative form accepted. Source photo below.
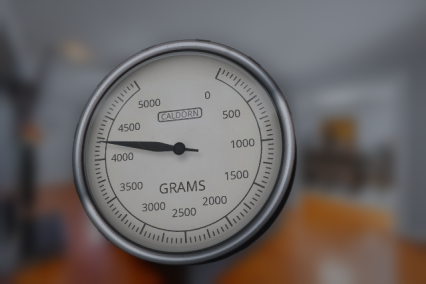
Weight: 4200 g
